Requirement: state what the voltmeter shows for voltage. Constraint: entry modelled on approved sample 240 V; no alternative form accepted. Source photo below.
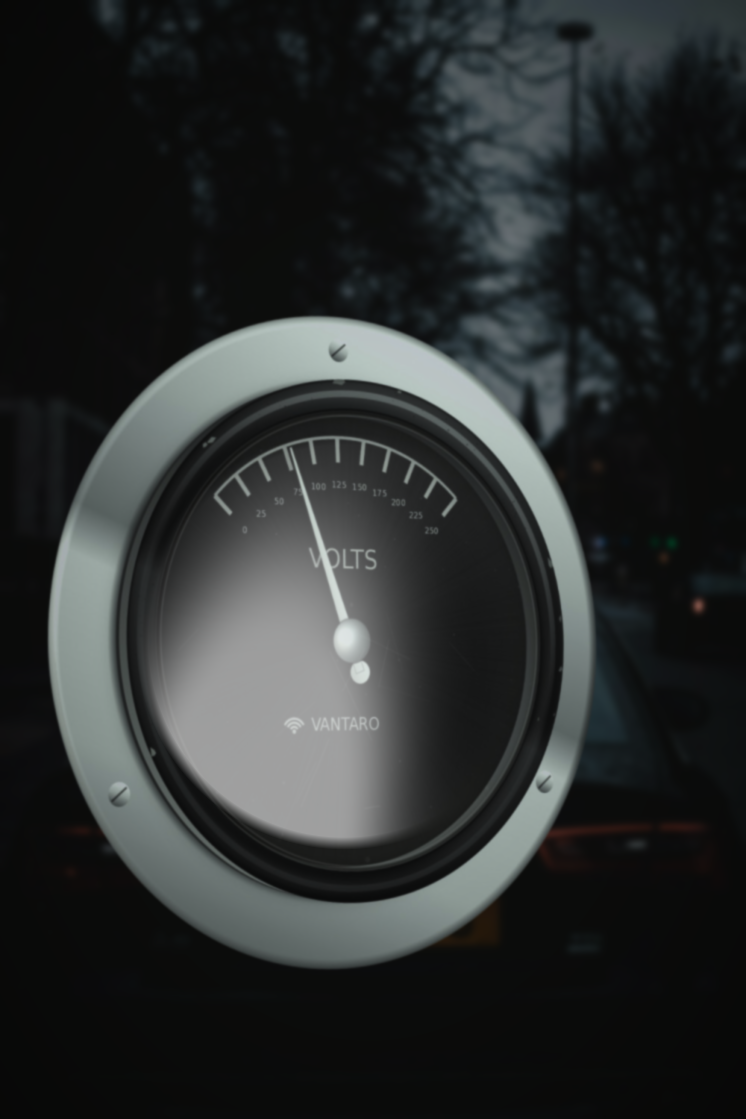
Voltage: 75 V
